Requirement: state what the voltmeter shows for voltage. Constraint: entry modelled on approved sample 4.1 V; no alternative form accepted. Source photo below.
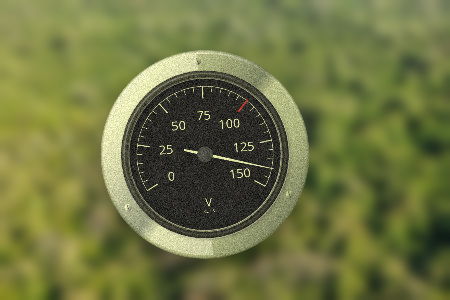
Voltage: 140 V
